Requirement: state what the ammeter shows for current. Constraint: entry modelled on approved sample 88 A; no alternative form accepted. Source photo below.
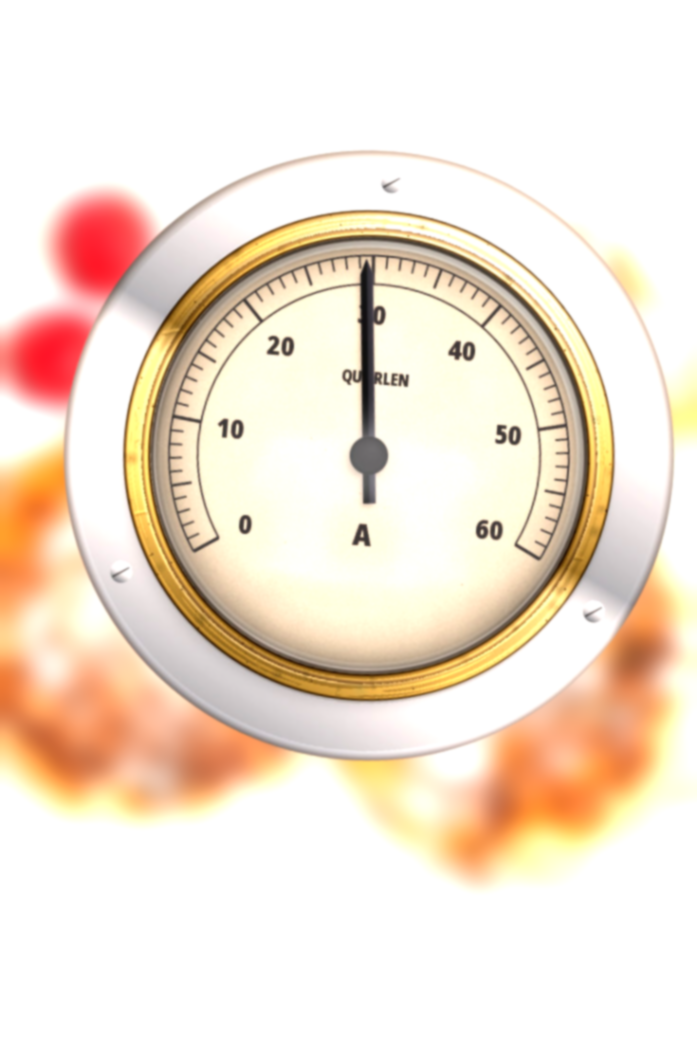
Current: 29.5 A
